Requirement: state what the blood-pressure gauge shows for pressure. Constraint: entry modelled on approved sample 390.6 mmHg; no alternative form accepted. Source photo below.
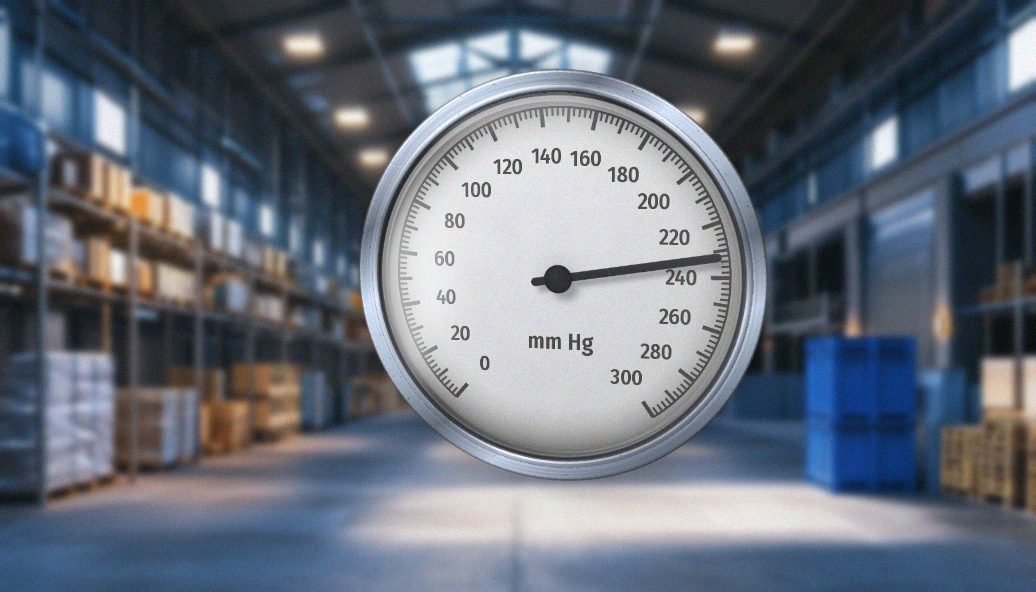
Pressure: 232 mmHg
